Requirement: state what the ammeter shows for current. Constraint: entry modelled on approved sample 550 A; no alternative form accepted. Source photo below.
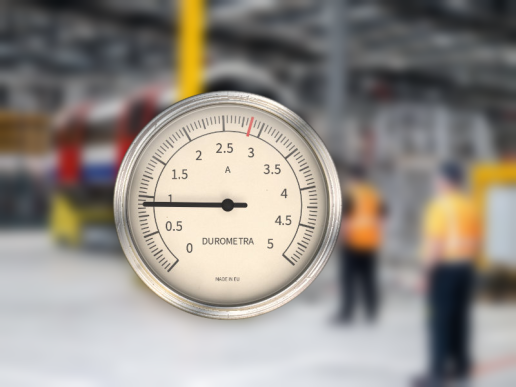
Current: 0.9 A
